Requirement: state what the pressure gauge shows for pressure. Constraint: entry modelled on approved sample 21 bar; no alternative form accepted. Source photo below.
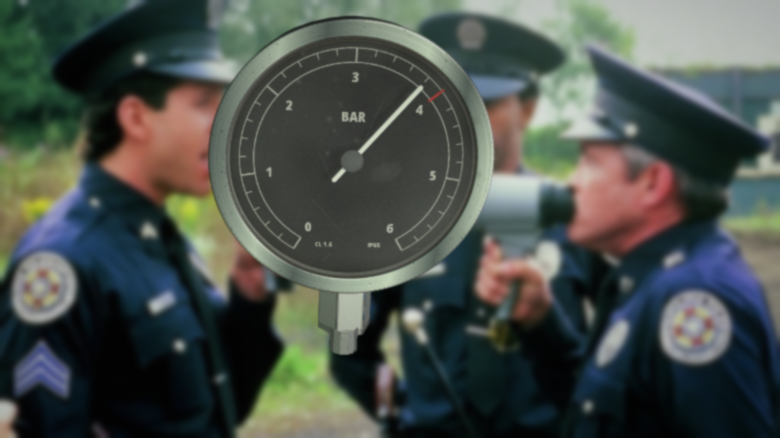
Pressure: 3.8 bar
